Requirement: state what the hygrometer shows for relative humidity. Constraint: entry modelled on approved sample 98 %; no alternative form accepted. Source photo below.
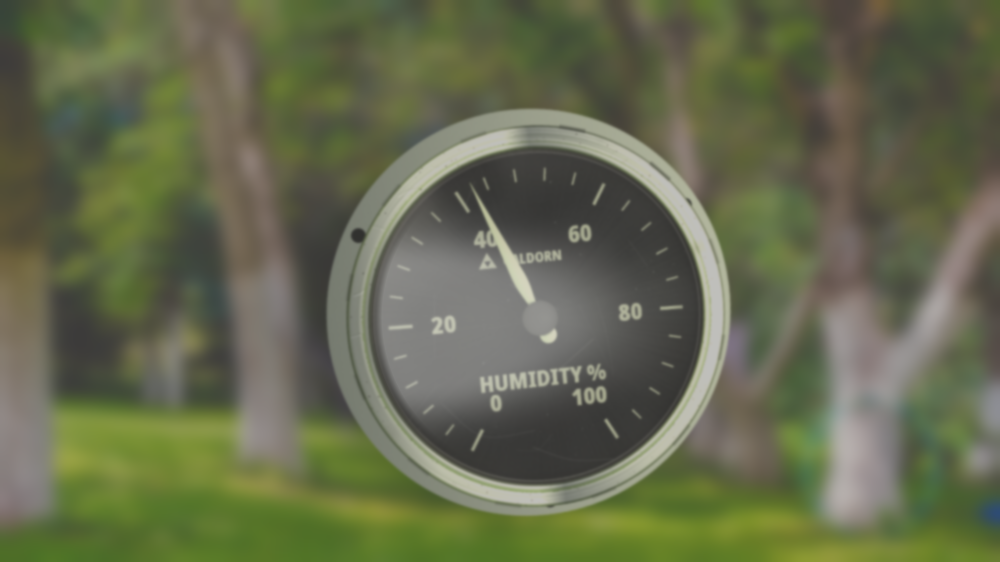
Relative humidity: 42 %
